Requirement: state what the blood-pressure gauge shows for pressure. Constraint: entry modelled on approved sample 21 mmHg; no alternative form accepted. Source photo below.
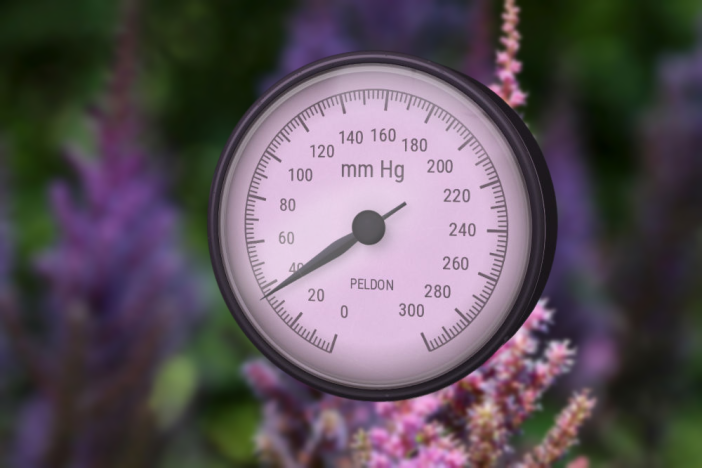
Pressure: 36 mmHg
